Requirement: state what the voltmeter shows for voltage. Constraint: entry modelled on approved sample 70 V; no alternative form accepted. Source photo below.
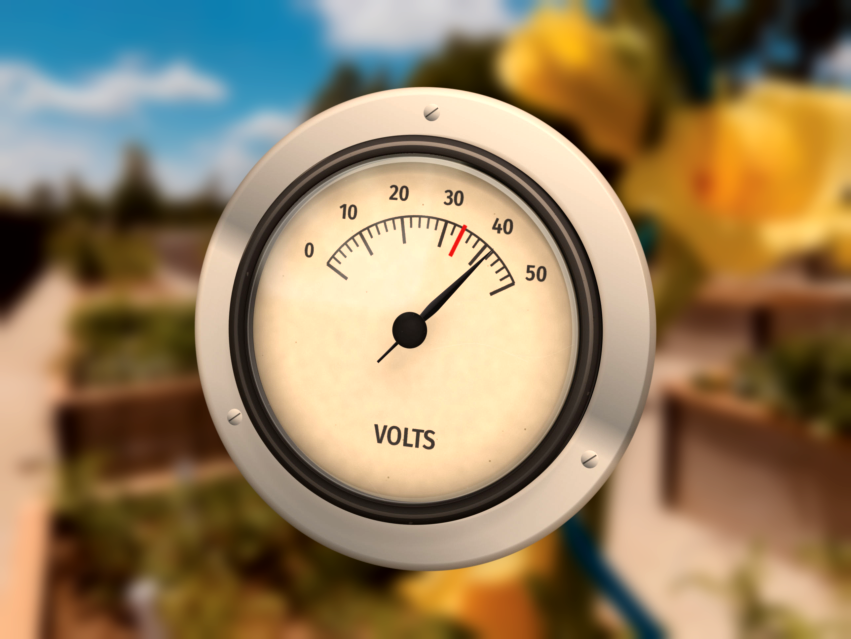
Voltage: 42 V
